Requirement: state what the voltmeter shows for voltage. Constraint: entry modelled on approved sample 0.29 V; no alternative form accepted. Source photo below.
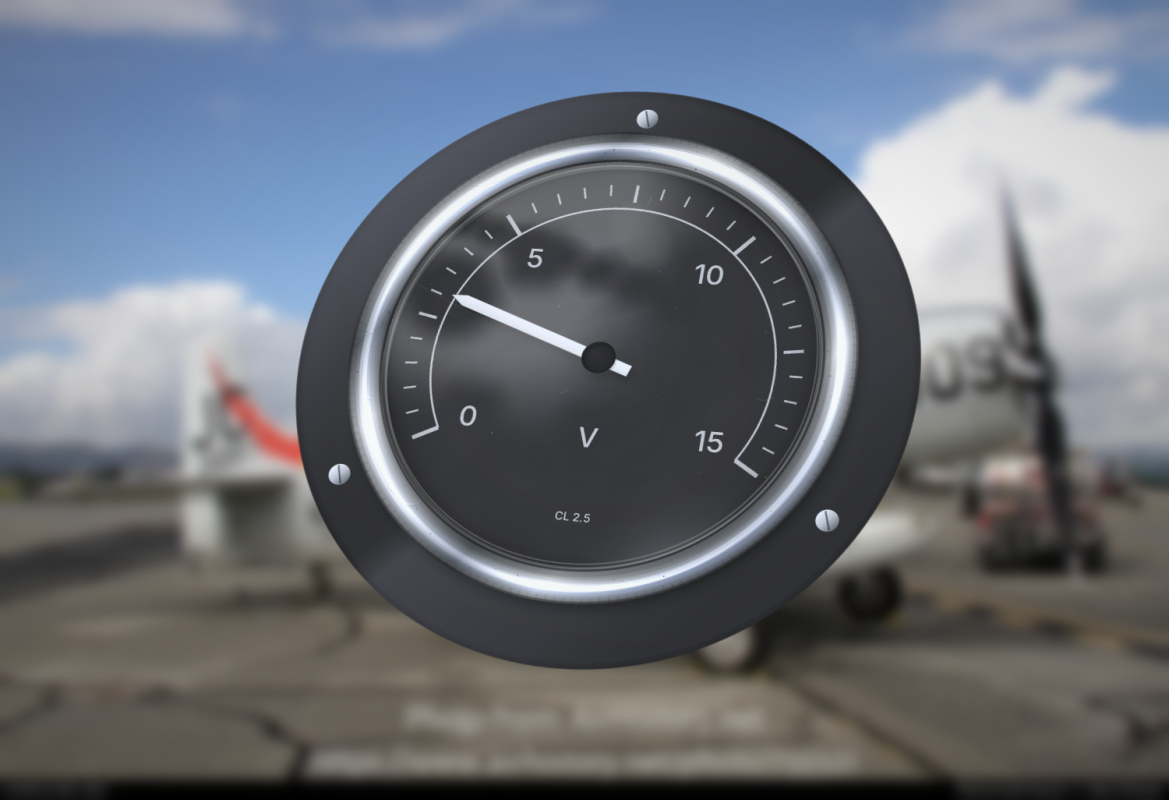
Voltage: 3 V
